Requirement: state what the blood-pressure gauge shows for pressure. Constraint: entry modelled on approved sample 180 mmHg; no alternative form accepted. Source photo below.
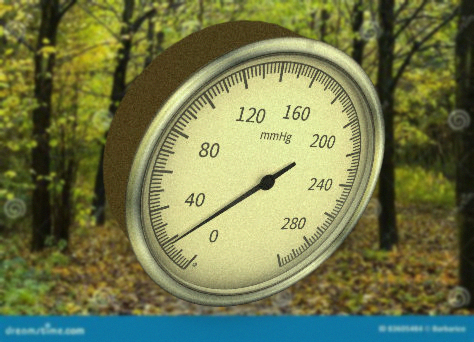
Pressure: 20 mmHg
